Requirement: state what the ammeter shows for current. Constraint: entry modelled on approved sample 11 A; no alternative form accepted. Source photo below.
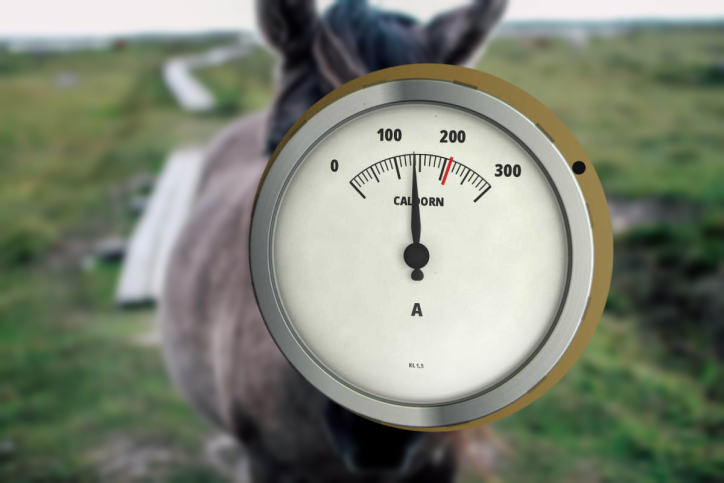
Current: 140 A
